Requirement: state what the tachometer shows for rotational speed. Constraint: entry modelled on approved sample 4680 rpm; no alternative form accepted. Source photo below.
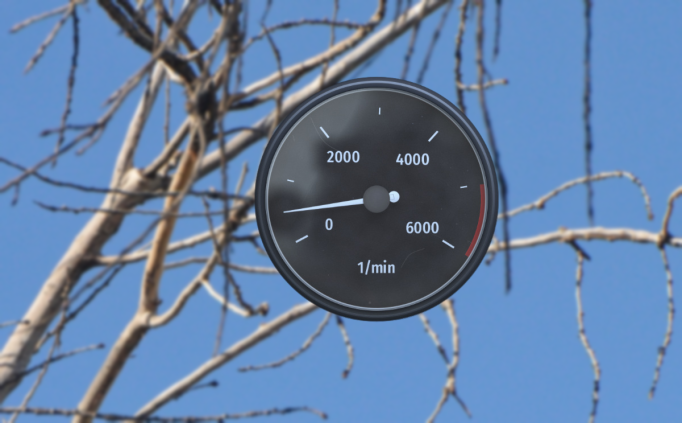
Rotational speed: 500 rpm
